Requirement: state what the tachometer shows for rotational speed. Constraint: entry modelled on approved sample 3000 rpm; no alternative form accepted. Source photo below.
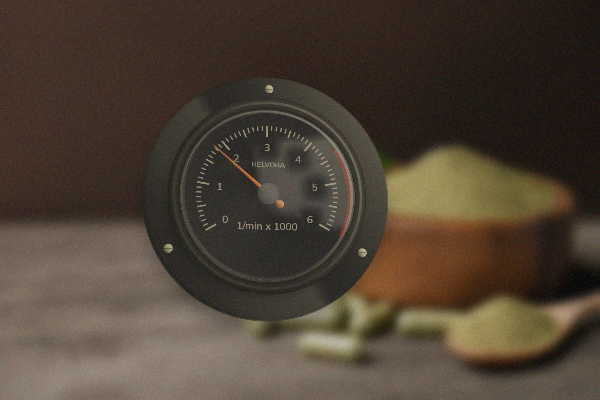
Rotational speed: 1800 rpm
